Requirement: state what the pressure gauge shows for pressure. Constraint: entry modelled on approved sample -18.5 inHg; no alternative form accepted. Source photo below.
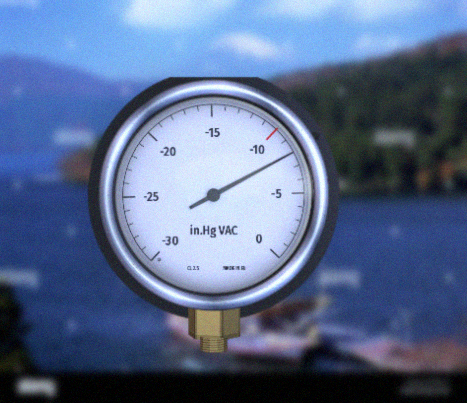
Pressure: -8 inHg
